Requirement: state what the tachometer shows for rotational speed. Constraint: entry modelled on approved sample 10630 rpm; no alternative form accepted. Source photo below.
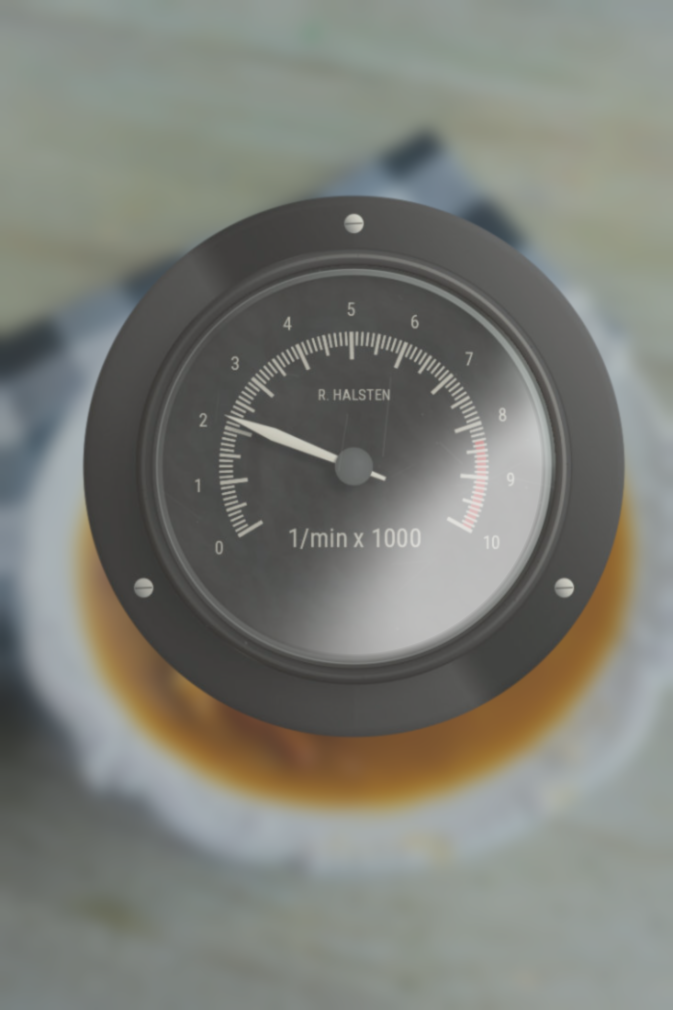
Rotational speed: 2200 rpm
